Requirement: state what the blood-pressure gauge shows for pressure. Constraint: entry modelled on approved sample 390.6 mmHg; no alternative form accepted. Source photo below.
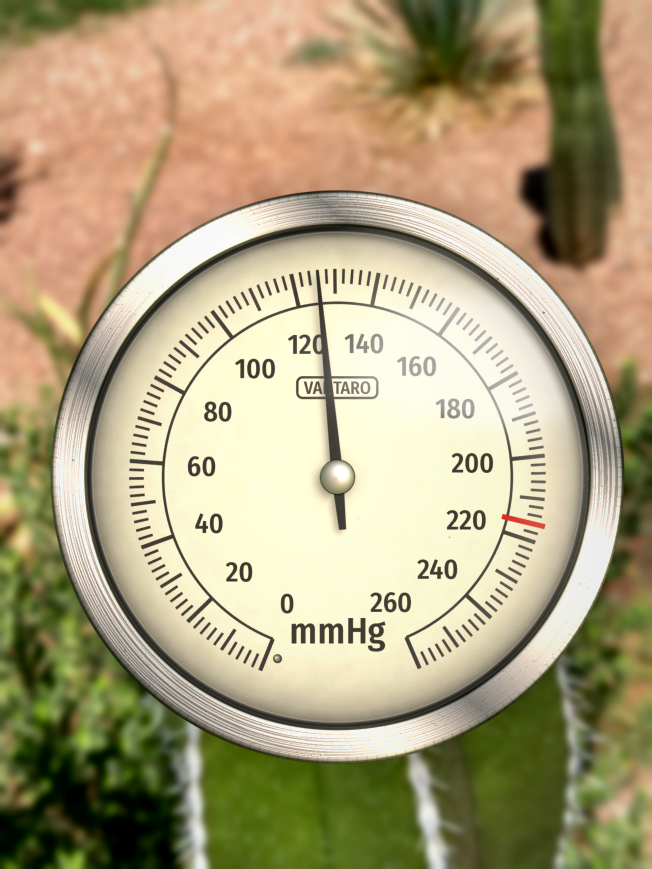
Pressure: 126 mmHg
